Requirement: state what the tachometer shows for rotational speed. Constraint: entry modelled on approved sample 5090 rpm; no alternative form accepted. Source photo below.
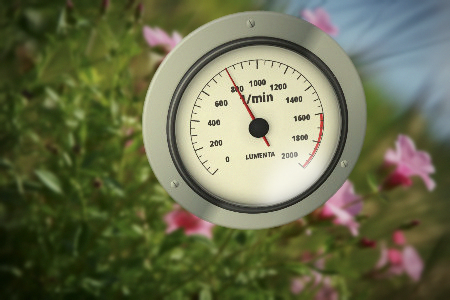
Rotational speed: 800 rpm
